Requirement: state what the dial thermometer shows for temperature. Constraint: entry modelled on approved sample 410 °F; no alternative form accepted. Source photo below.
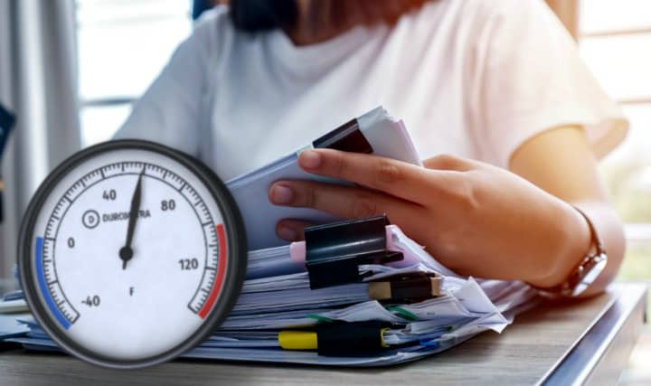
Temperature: 60 °F
